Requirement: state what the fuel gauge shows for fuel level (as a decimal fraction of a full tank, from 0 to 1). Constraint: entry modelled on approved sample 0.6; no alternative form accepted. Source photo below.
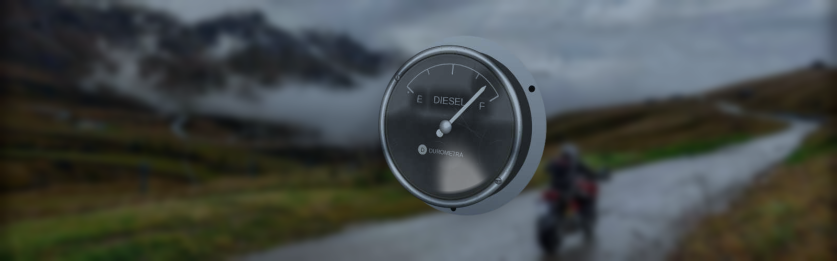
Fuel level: 0.875
